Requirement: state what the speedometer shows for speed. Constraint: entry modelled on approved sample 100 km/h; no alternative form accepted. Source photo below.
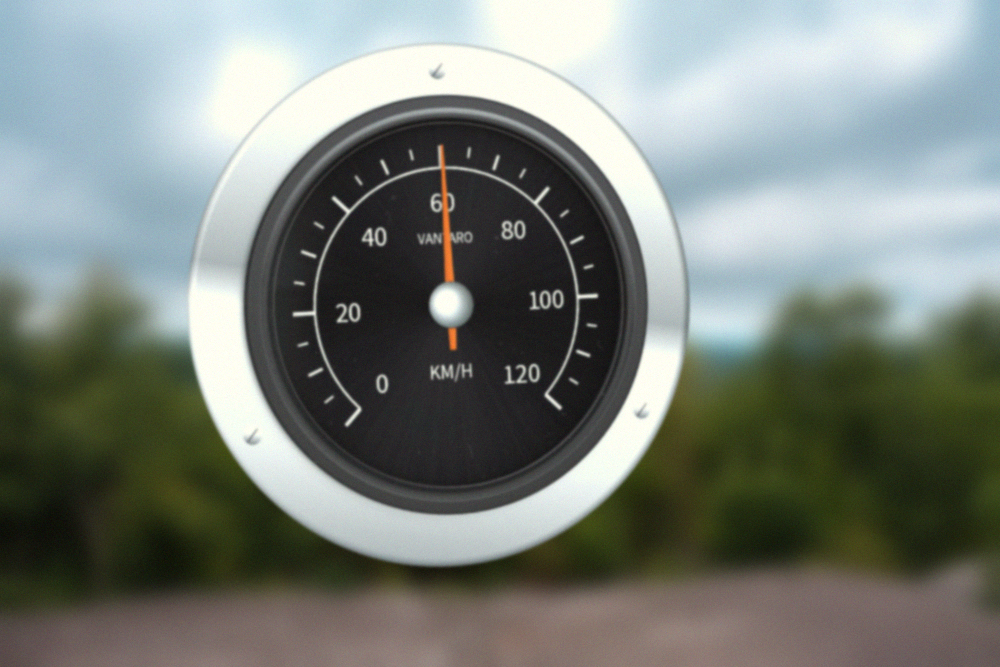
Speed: 60 km/h
